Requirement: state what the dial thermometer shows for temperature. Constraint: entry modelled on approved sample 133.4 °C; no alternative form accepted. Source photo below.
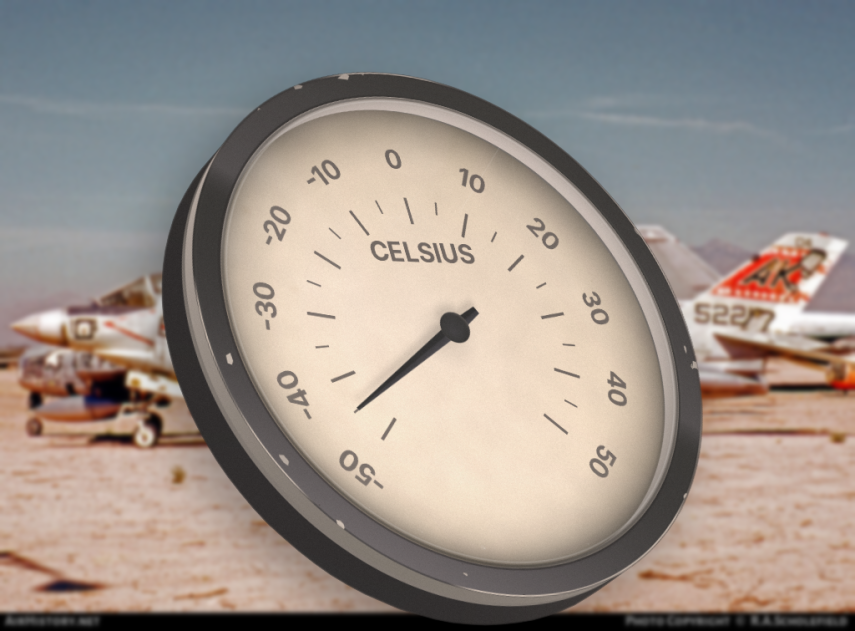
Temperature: -45 °C
